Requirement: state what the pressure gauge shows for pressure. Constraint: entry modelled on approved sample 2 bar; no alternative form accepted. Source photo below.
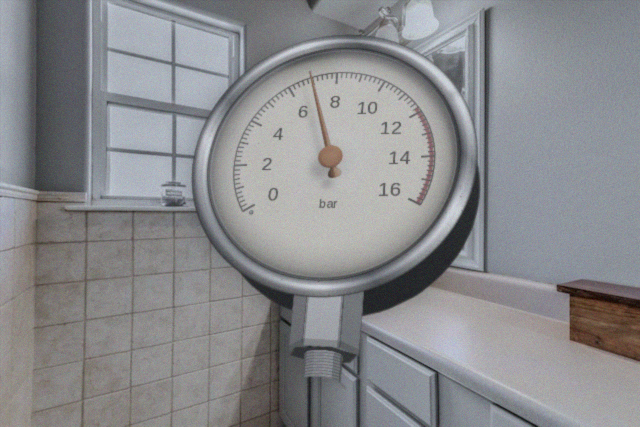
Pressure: 7 bar
